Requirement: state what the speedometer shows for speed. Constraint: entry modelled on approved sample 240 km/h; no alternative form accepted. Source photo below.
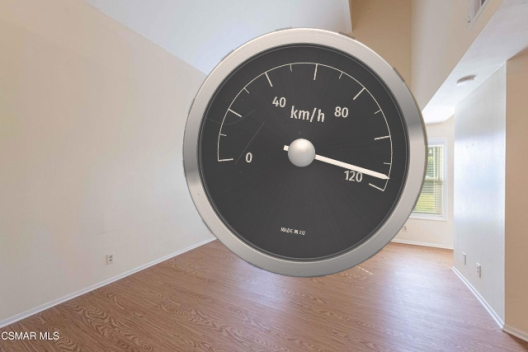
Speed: 115 km/h
